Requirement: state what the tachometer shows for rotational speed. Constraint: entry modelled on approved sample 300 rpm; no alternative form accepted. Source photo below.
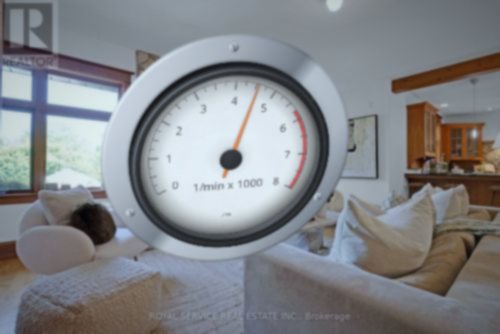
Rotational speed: 4500 rpm
